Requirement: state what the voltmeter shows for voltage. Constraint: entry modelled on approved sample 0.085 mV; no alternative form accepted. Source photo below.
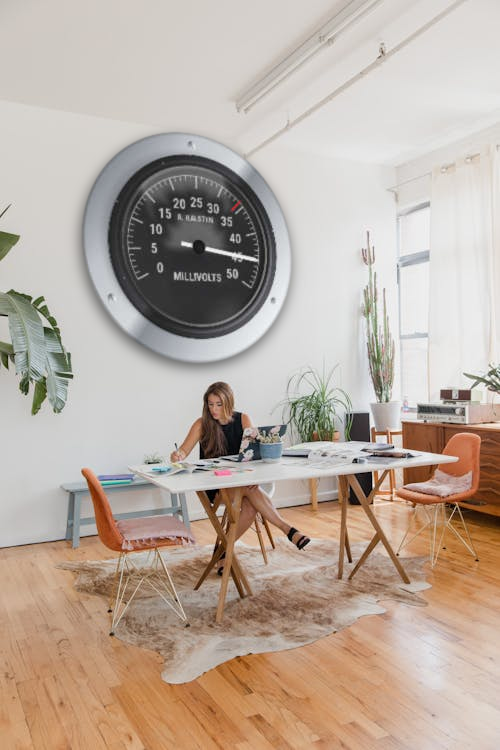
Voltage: 45 mV
